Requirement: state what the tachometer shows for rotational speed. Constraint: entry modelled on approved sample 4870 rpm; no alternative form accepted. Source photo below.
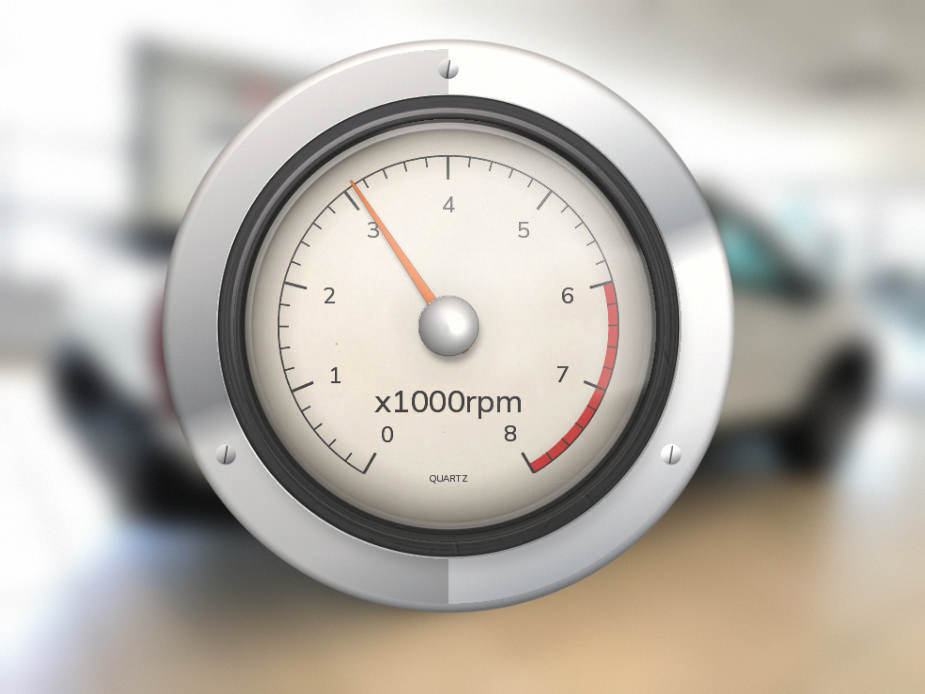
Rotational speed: 3100 rpm
